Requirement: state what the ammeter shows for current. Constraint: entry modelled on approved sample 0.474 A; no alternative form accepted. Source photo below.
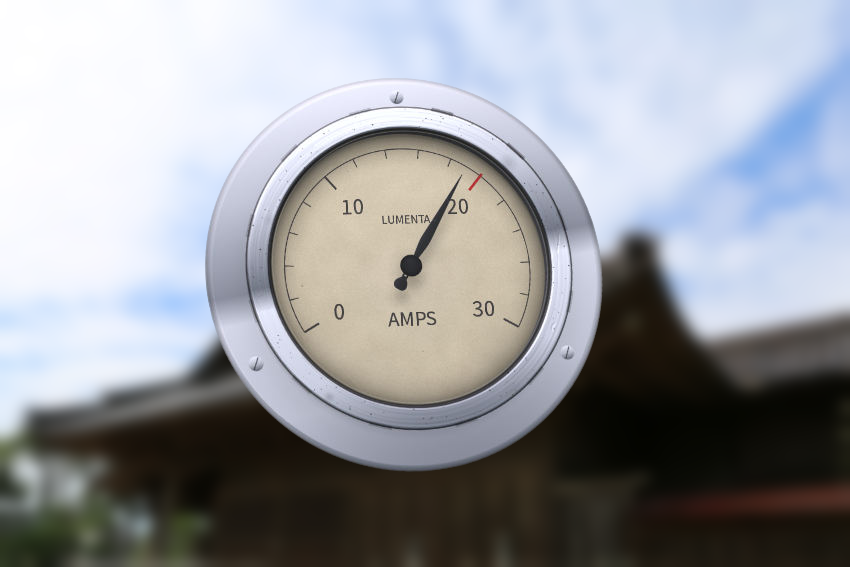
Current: 19 A
